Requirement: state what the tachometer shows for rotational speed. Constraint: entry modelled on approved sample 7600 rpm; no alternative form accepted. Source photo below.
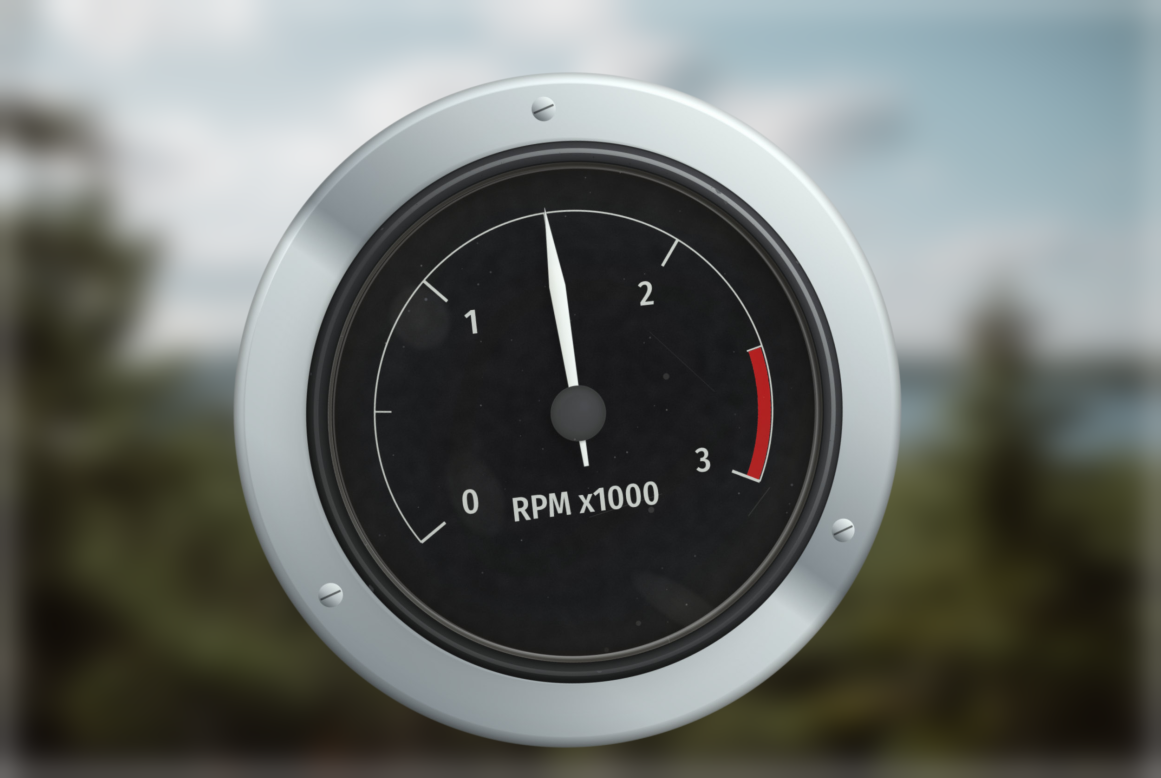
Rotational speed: 1500 rpm
